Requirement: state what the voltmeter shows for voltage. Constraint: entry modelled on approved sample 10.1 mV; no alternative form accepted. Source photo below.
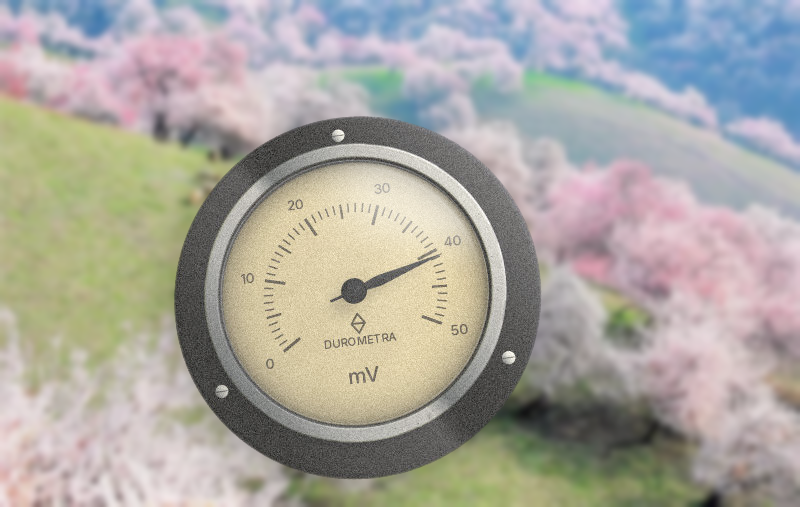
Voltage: 41 mV
